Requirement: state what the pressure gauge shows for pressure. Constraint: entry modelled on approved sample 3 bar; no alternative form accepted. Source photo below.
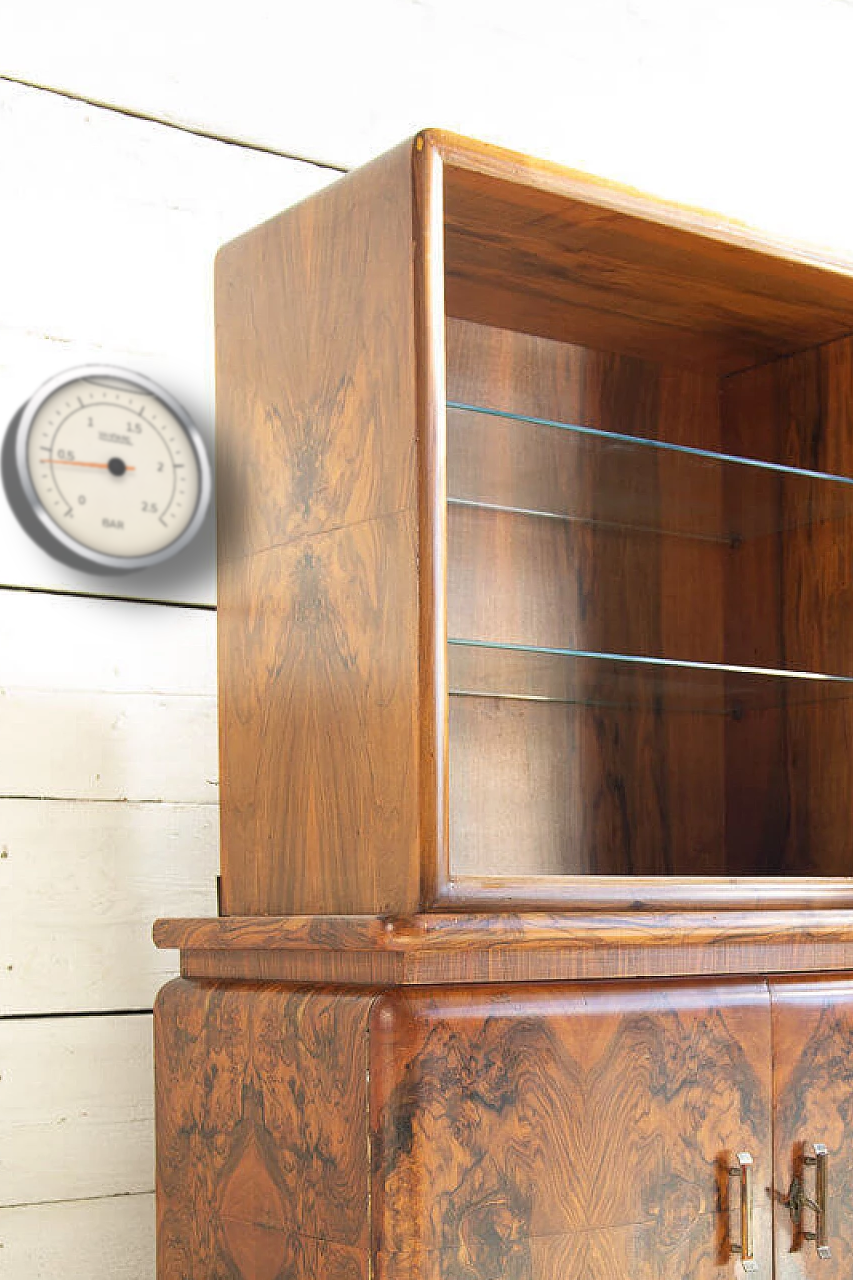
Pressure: 0.4 bar
